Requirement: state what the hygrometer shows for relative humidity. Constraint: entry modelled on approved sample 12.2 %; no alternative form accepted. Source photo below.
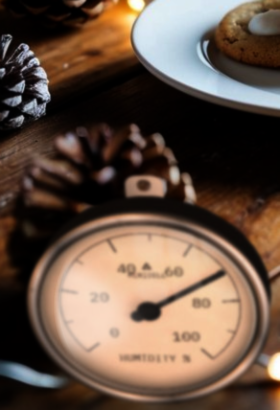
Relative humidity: 70 %
